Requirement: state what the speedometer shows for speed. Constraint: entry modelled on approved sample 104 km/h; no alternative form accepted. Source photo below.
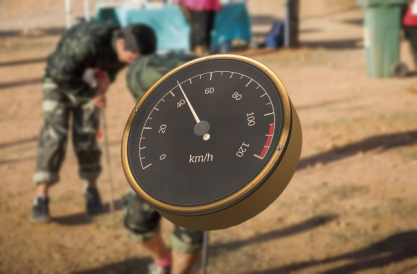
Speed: 45 km/h
